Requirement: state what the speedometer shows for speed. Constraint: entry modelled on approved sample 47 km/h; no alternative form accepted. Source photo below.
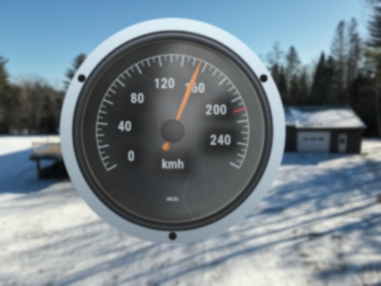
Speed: 155 km/h
